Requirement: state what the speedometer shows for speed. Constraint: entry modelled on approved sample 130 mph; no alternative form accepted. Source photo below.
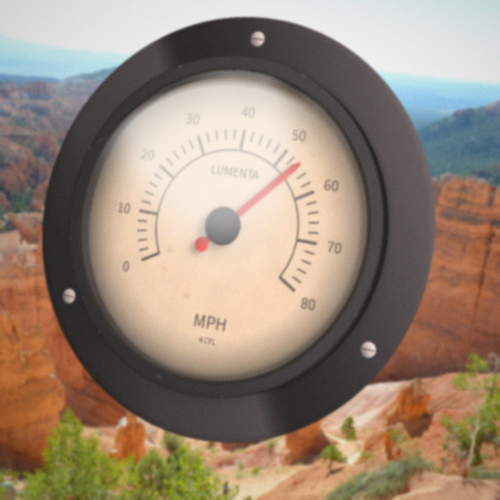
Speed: 54 mph
